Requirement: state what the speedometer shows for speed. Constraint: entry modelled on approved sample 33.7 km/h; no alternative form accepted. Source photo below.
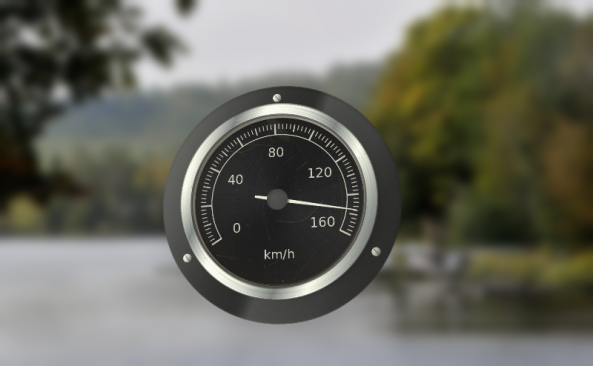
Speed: 148 km/h
